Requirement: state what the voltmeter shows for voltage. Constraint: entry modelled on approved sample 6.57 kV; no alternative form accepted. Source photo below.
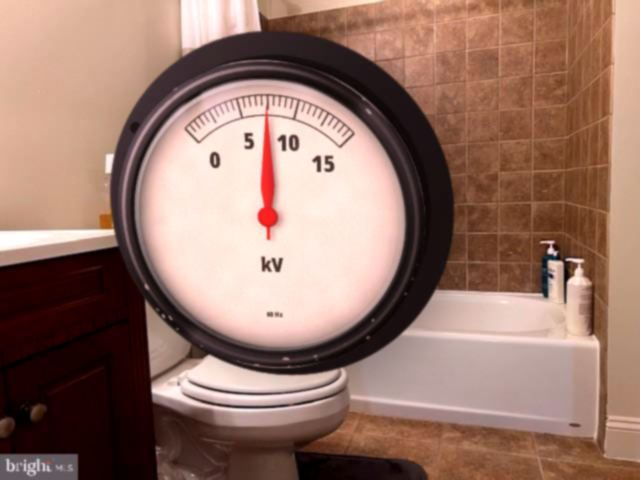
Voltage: 7.5 kV
